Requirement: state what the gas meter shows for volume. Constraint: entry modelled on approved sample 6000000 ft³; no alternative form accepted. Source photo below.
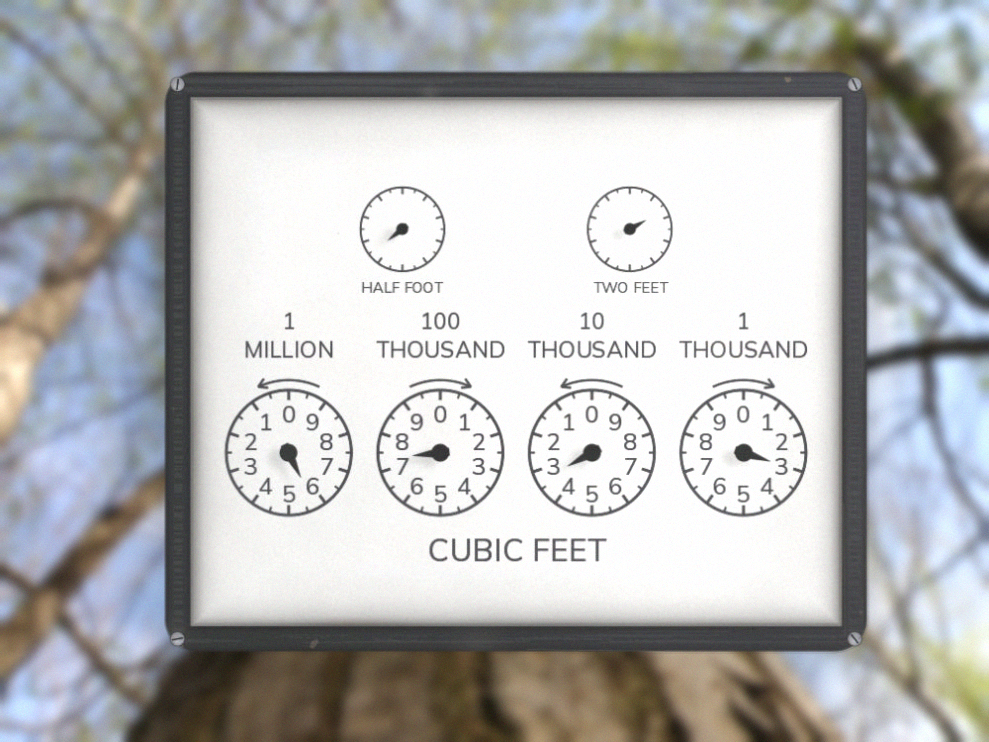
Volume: 573300 ft³
